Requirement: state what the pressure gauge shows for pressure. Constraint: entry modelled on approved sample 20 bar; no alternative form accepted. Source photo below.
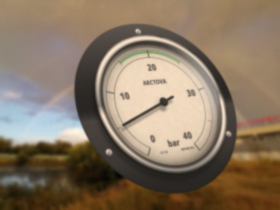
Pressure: 5 bar
